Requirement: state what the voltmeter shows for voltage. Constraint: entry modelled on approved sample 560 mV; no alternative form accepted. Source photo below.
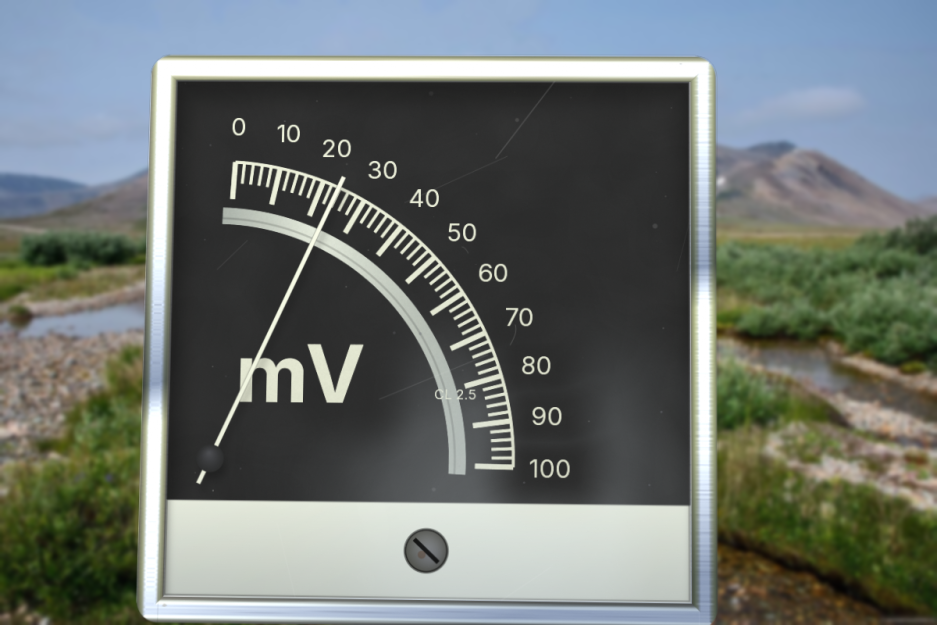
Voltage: 24 mV
